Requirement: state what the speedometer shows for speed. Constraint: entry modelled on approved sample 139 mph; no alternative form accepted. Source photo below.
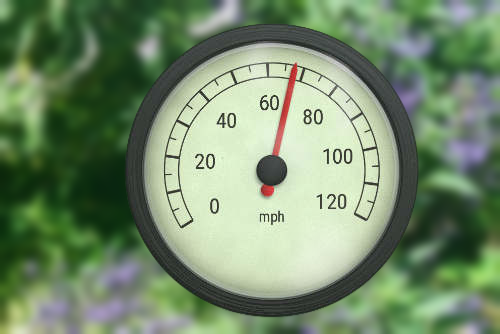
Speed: 67.5 mph
